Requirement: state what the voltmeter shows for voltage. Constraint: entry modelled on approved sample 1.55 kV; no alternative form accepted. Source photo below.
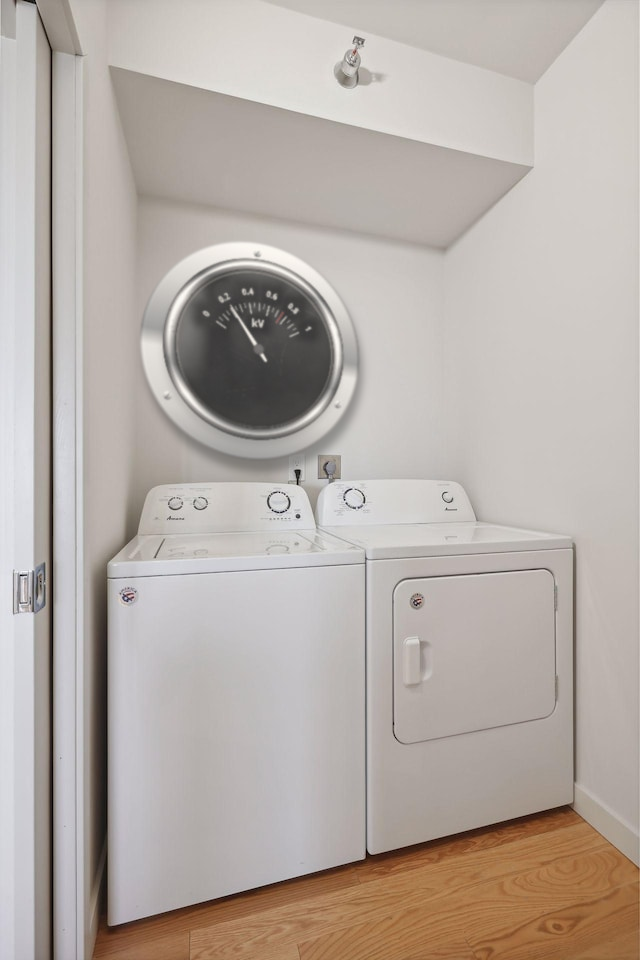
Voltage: 0.2 kV
